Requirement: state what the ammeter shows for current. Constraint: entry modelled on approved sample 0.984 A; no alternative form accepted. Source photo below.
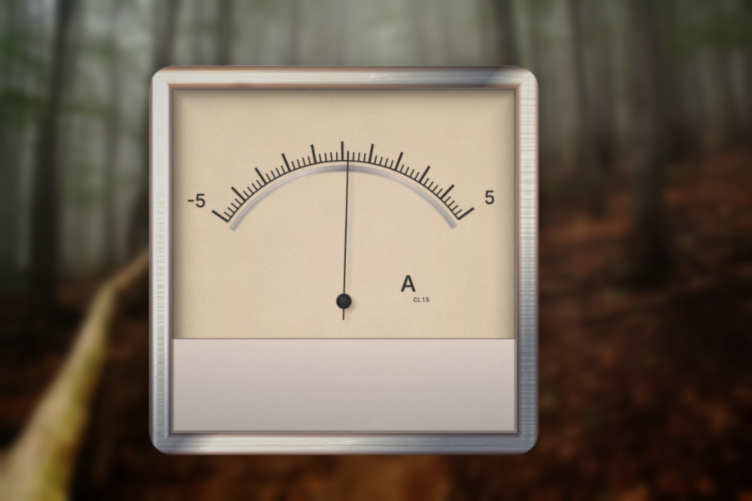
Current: 0.2 A
